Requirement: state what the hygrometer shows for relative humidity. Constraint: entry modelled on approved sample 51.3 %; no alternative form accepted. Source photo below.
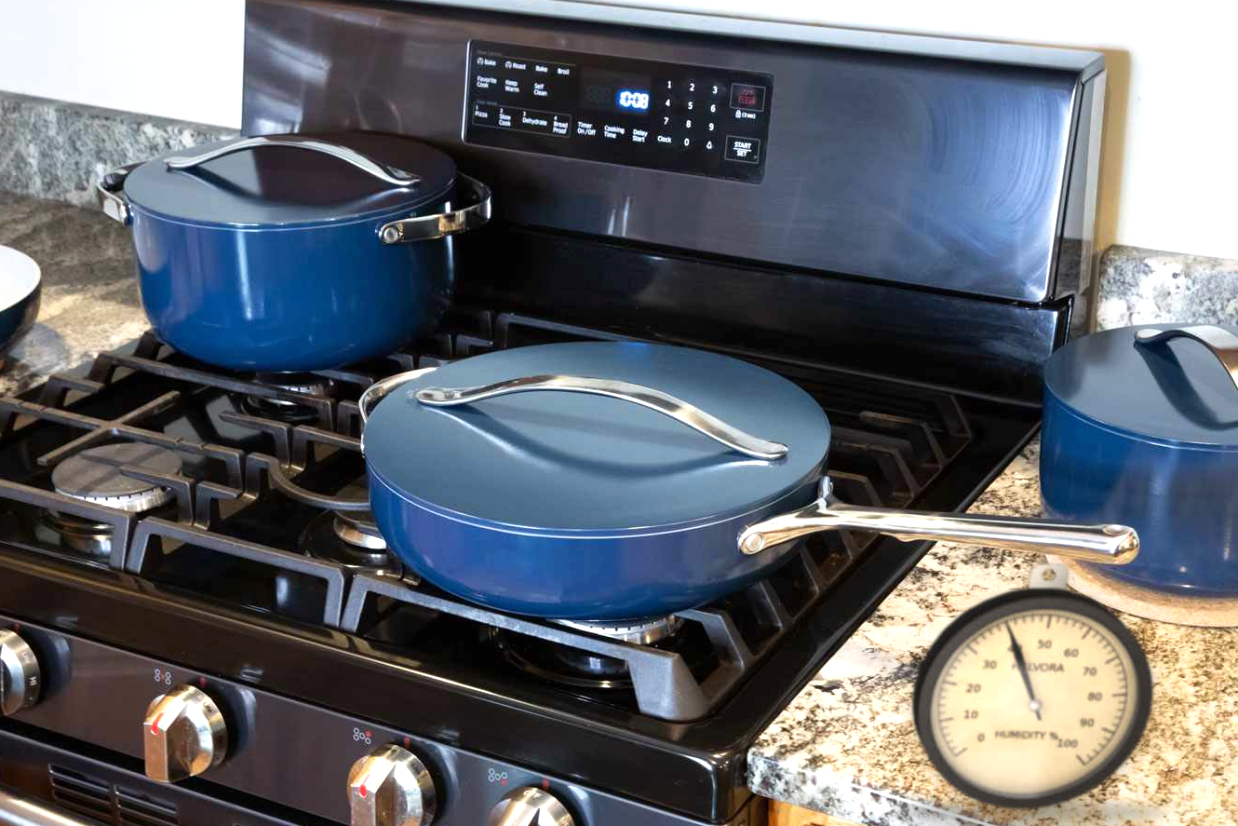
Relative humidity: 40 %
